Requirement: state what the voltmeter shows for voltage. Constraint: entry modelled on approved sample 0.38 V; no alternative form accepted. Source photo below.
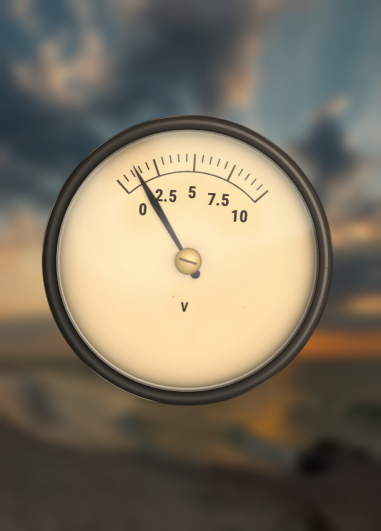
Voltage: 1.25 V
